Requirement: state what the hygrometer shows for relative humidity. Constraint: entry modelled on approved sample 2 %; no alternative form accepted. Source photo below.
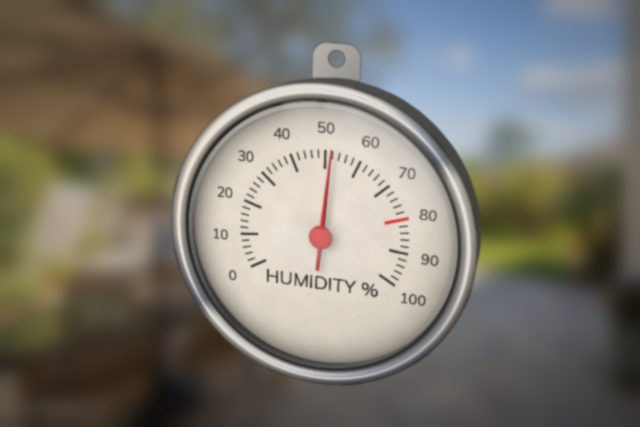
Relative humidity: 52 %
